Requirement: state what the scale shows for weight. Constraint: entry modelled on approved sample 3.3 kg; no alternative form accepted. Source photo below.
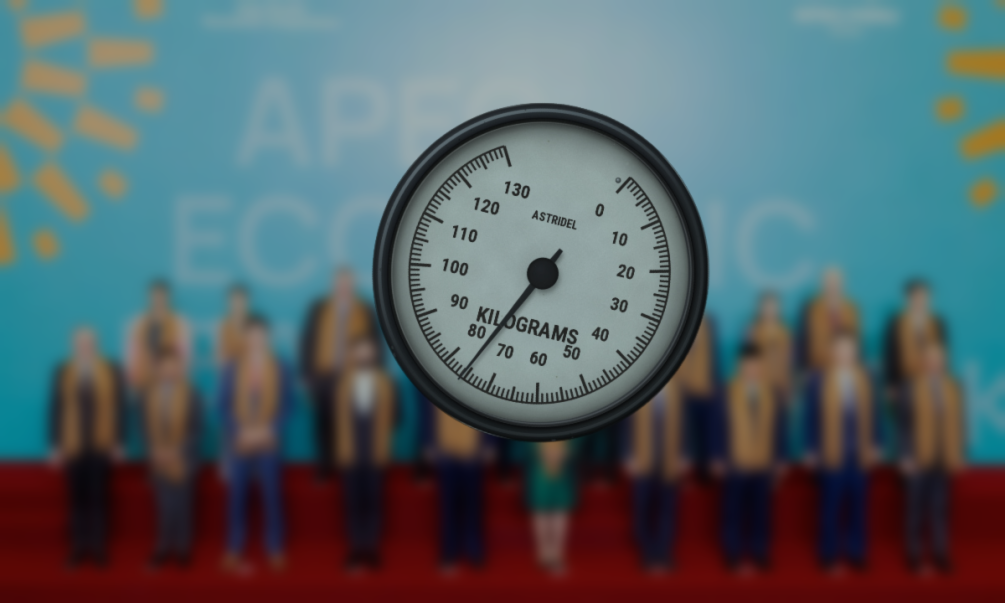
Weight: 76 kg
